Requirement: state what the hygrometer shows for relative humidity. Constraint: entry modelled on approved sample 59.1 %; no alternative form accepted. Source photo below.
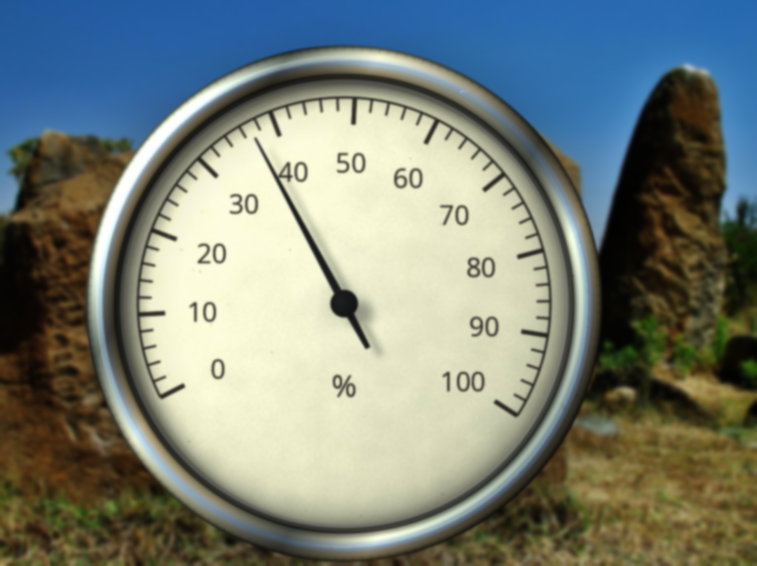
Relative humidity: 37 %
